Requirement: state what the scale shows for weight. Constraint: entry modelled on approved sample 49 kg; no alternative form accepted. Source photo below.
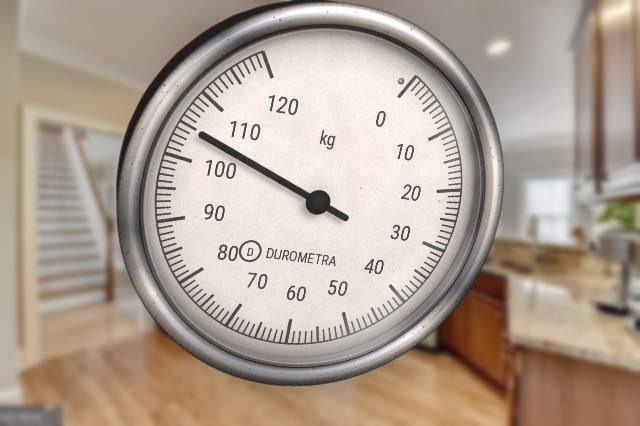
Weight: 105 kg
